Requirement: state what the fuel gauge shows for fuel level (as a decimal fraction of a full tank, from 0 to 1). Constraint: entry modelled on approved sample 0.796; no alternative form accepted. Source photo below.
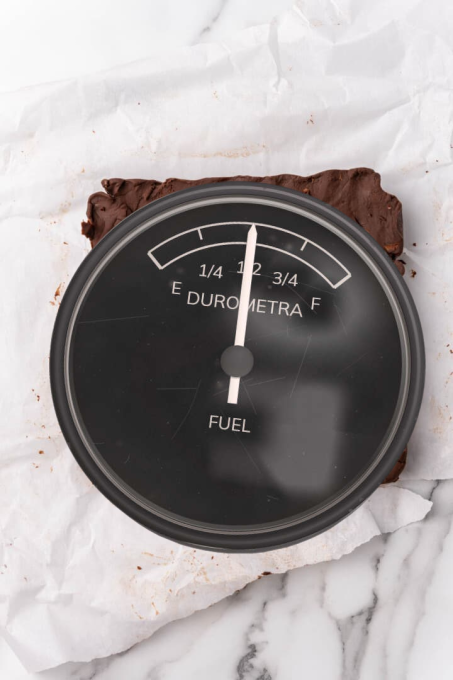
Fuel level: 0.5
